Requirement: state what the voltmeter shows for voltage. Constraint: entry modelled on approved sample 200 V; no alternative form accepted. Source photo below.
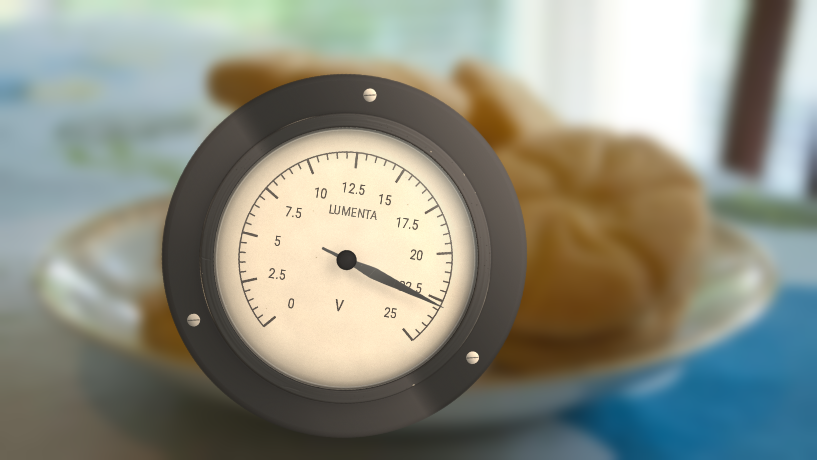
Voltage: 22.75 V
